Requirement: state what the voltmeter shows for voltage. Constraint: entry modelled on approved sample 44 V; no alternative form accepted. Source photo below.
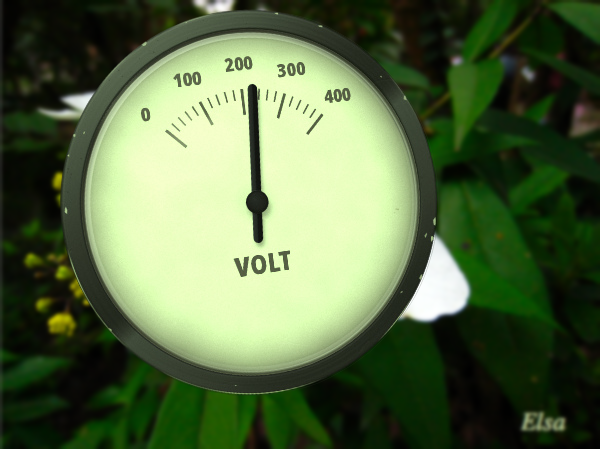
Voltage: 220 V
